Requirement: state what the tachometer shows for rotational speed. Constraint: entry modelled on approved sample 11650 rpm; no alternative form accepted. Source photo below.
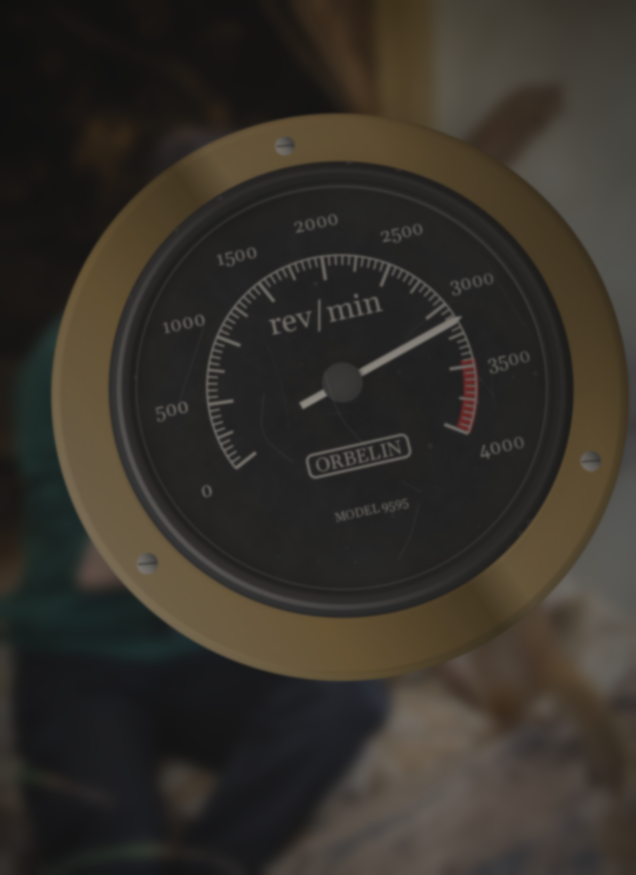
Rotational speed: 3150 rpm
